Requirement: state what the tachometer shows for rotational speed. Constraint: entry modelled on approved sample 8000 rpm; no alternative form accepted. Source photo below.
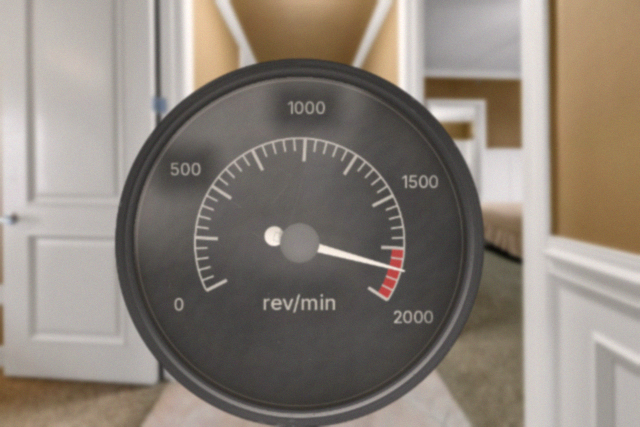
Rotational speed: 1850 rpm
